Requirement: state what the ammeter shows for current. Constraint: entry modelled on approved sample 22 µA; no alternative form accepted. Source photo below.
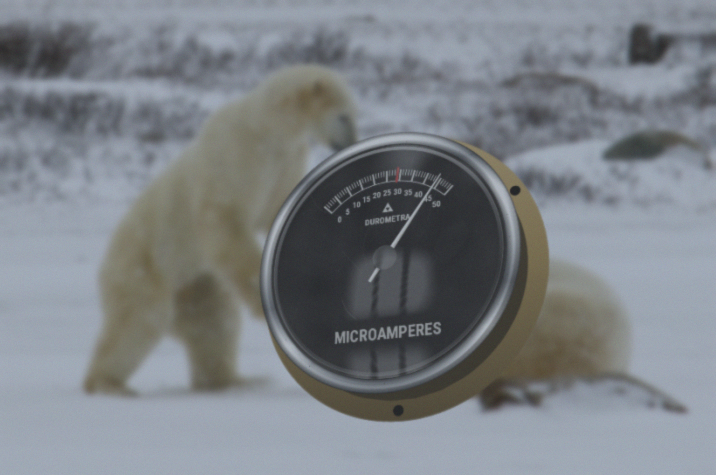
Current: 45 µA
